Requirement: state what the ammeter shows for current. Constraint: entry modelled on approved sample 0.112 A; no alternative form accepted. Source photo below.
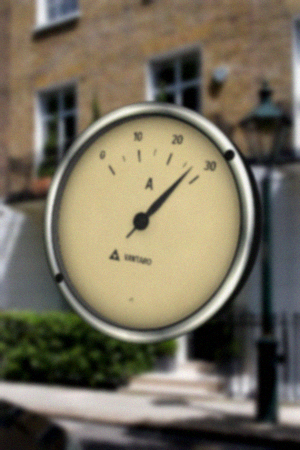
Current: 27.5 A
